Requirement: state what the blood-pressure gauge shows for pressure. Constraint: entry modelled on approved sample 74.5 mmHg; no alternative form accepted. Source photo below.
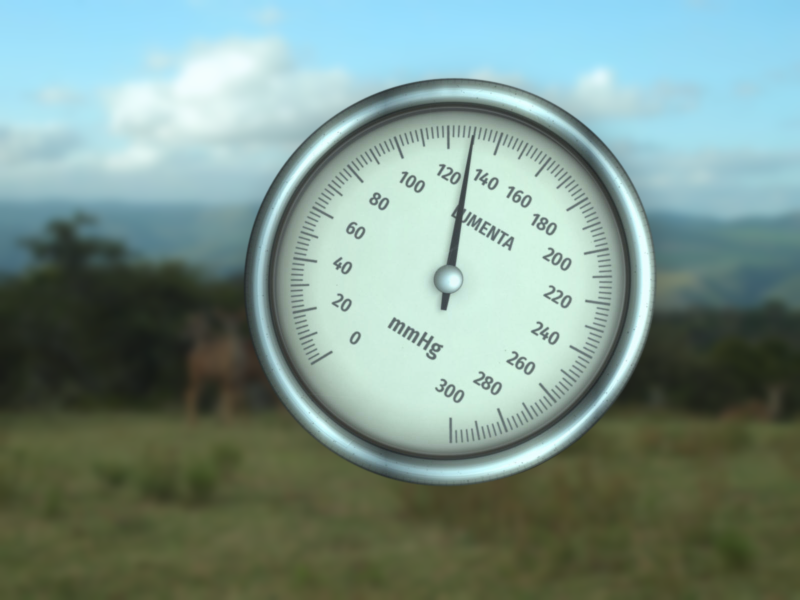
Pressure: 130 mmHg
